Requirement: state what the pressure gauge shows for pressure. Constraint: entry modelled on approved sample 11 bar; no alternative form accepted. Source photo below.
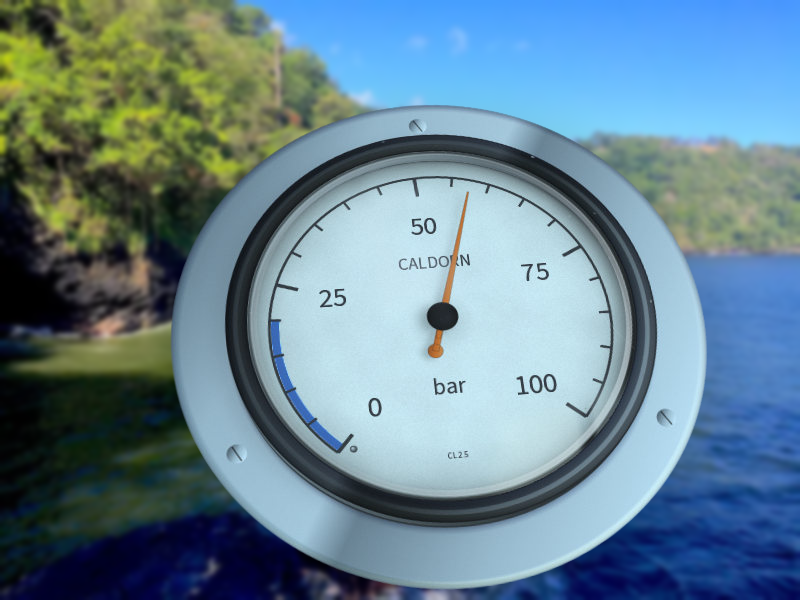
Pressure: 57.5 bar
